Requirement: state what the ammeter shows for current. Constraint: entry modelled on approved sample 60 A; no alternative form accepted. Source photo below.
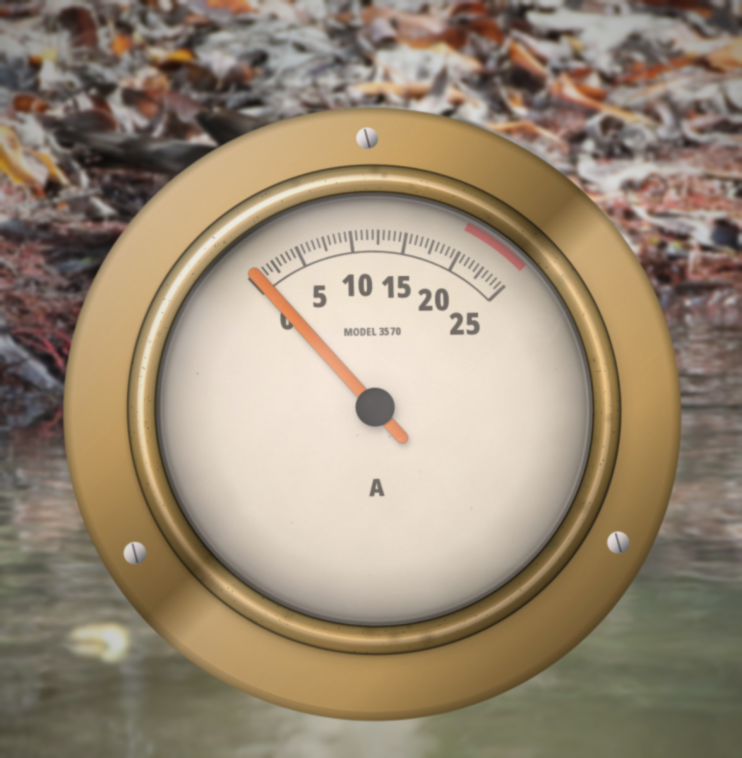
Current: 0.5 A
